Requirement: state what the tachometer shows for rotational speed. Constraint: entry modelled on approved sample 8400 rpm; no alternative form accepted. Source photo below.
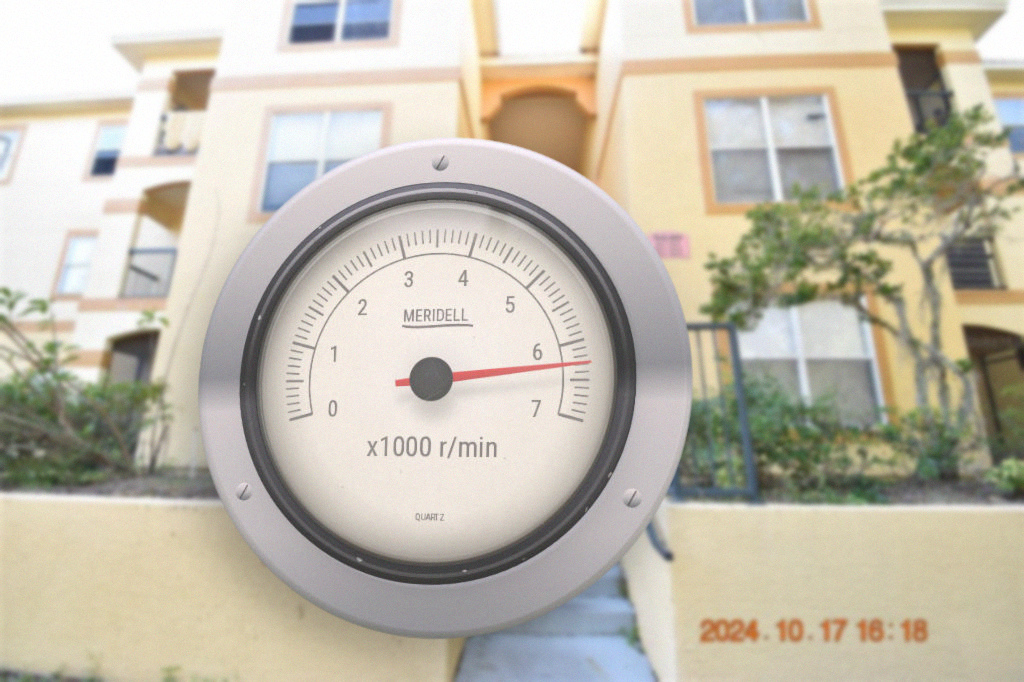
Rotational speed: 6300 rpm
